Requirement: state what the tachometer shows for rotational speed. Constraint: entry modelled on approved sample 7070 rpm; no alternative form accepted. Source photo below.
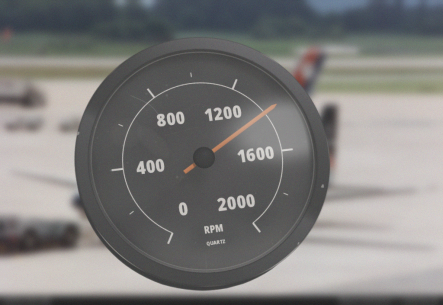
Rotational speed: 1400 rpm
